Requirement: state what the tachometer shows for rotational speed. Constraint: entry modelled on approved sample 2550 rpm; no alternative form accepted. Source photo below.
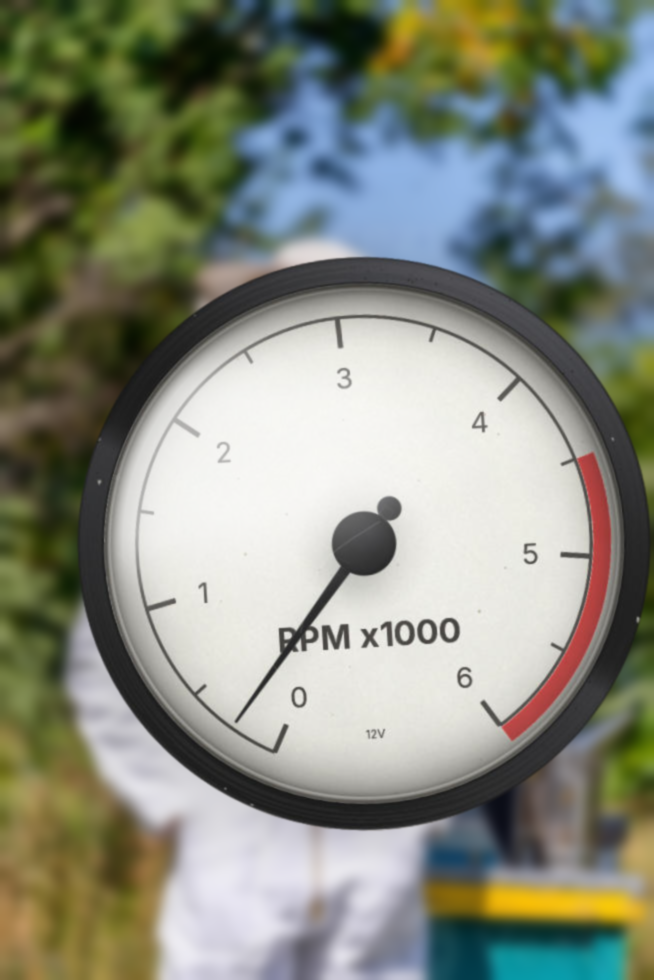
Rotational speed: 250 rpm
